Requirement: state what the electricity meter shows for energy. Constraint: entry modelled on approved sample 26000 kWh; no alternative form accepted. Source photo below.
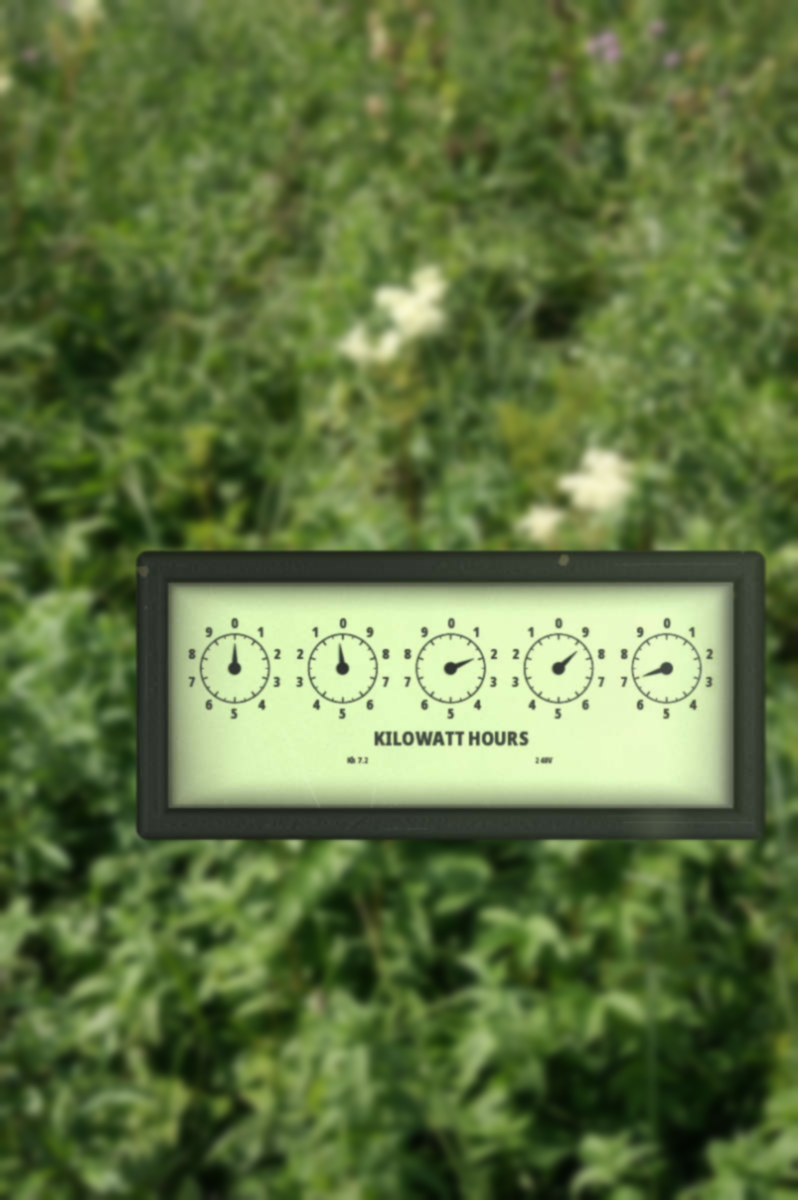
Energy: 187 kWh
